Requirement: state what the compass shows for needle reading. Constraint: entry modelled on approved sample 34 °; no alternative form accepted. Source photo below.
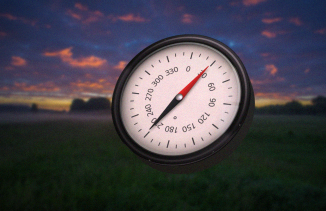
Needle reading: 30 °
